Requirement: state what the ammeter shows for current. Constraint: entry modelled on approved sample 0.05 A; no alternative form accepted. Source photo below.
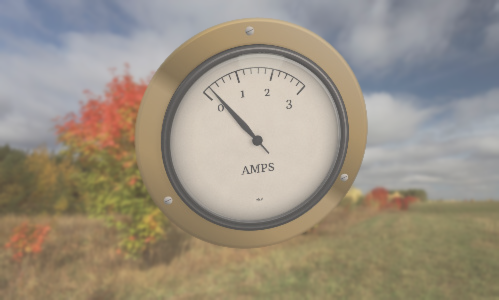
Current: 0.2 A
